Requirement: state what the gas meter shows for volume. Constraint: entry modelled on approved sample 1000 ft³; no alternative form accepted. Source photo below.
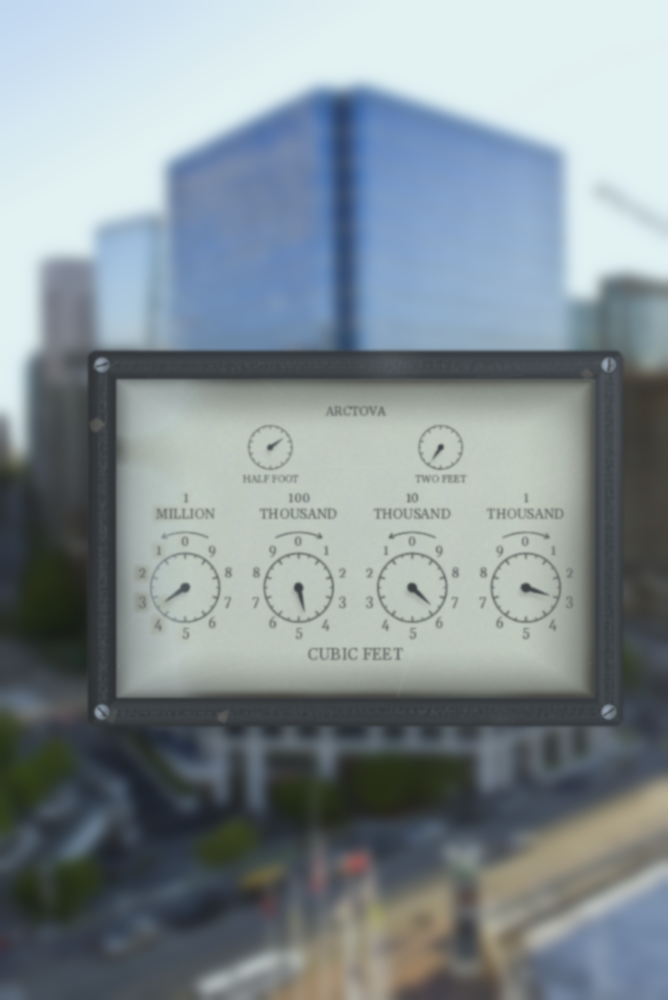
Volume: 346300 ft³
